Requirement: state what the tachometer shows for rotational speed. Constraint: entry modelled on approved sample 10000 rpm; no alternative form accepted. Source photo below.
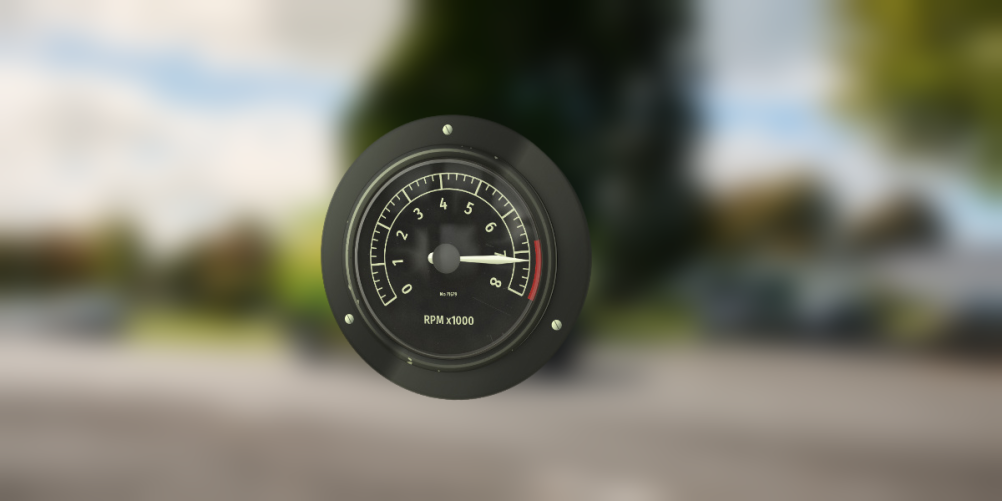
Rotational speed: 7200 rpm
